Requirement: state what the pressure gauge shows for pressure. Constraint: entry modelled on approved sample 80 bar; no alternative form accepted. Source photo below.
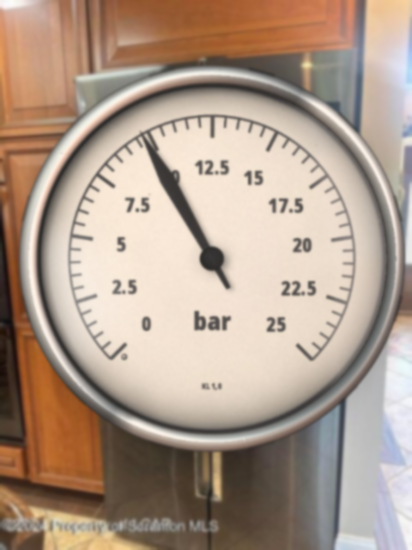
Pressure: 9.75 bar
